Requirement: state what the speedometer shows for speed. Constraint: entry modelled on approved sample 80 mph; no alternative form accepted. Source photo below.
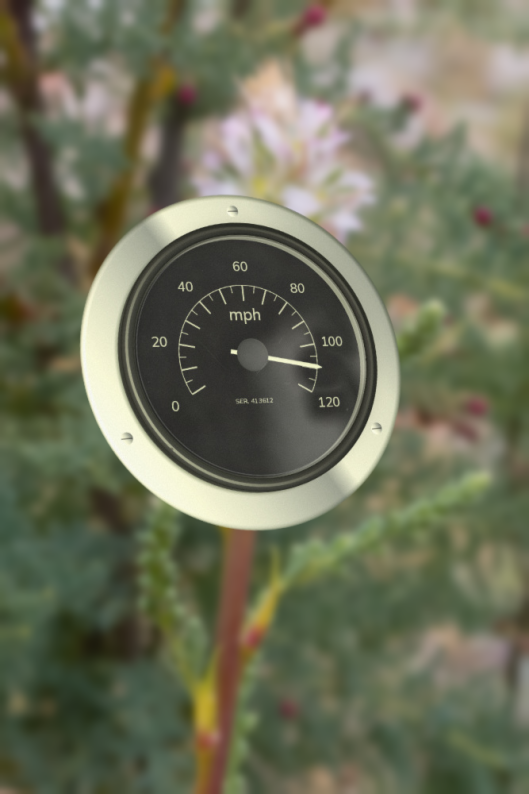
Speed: 110 mph
